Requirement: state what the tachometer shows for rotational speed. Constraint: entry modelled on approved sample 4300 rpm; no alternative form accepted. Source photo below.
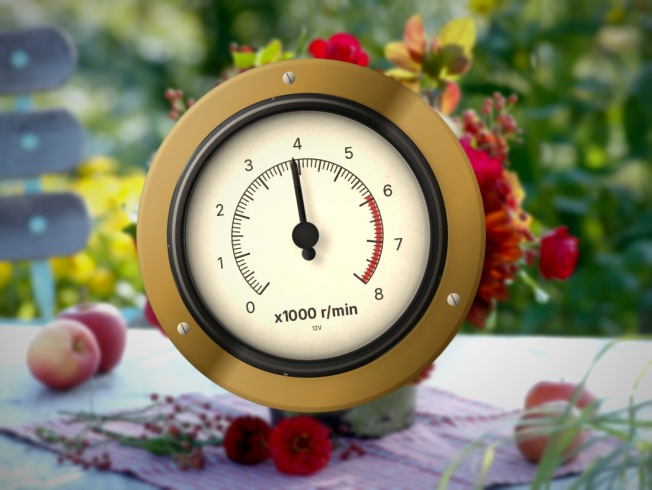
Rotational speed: 3900 rpm
